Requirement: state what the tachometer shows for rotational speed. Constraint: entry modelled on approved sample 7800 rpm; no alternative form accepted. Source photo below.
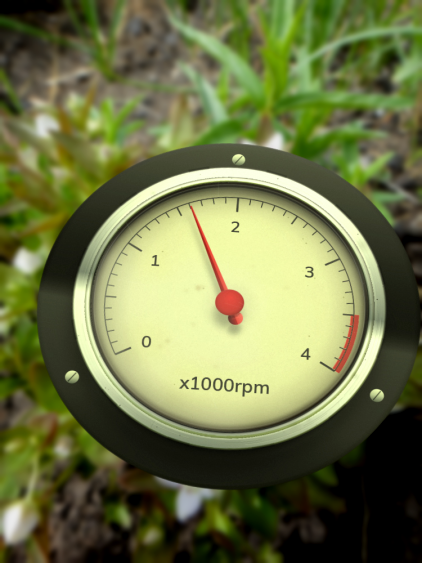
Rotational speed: 1600 rpm
